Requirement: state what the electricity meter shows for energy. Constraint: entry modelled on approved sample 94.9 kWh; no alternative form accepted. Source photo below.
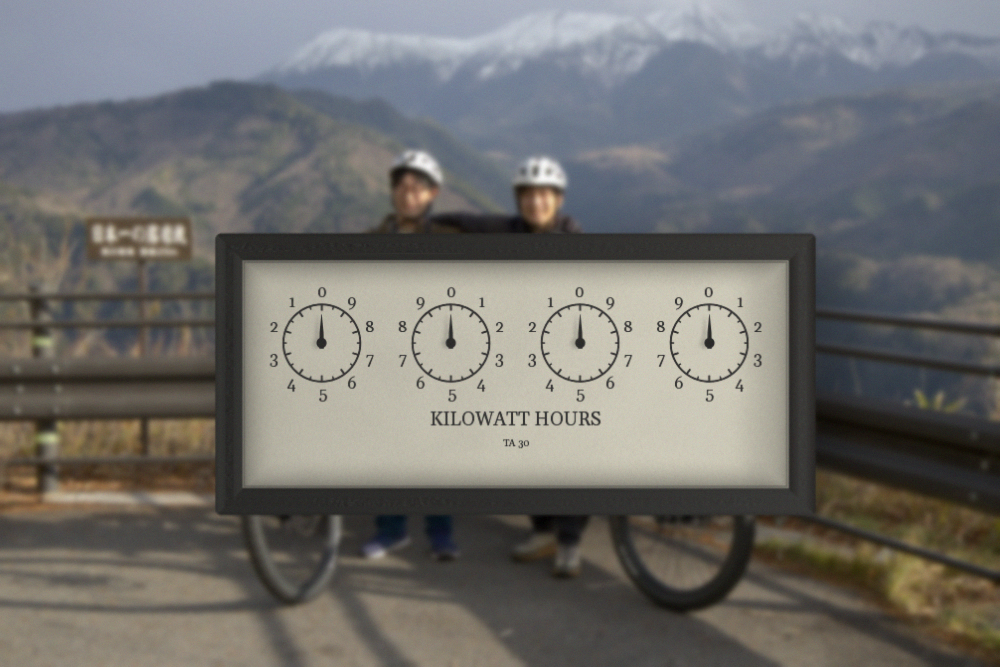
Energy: 0 kWh
